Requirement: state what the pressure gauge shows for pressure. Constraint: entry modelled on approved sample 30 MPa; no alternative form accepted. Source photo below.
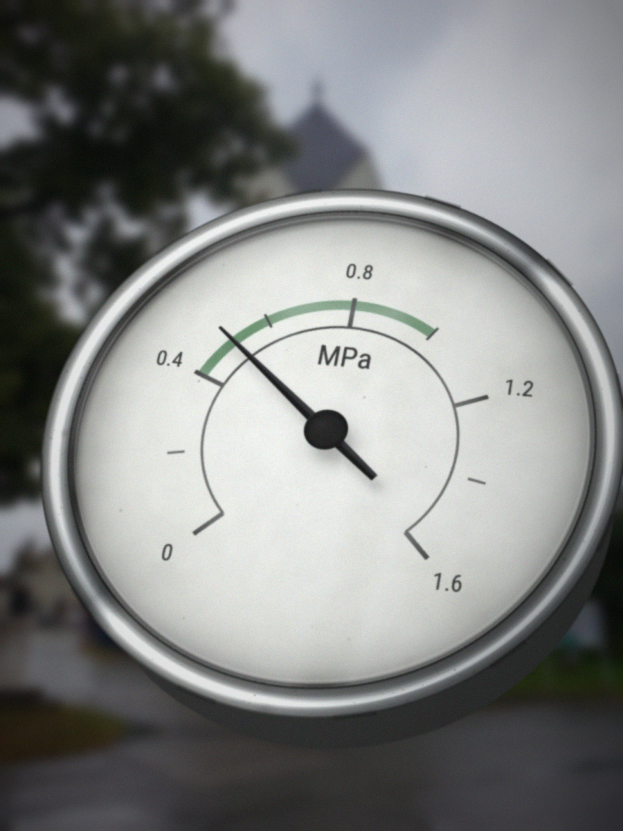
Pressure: 0.5 MPa
